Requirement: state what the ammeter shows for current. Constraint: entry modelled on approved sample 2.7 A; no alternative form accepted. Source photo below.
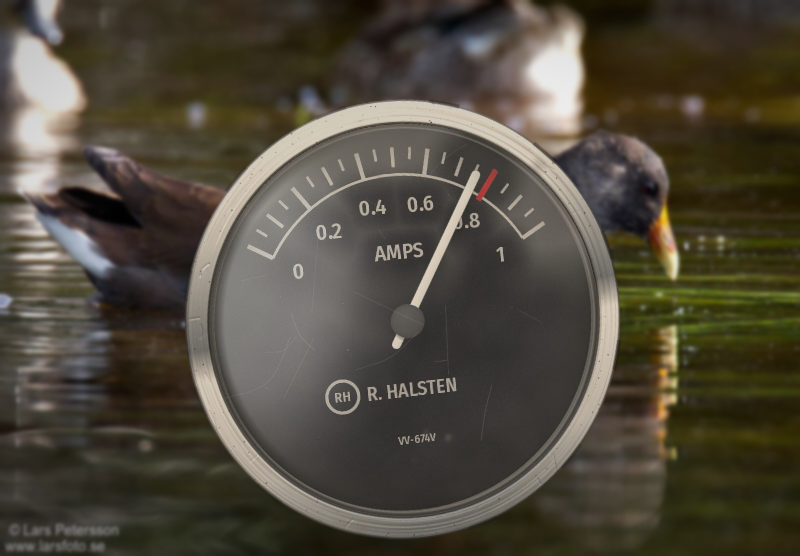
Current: 0.75 A
